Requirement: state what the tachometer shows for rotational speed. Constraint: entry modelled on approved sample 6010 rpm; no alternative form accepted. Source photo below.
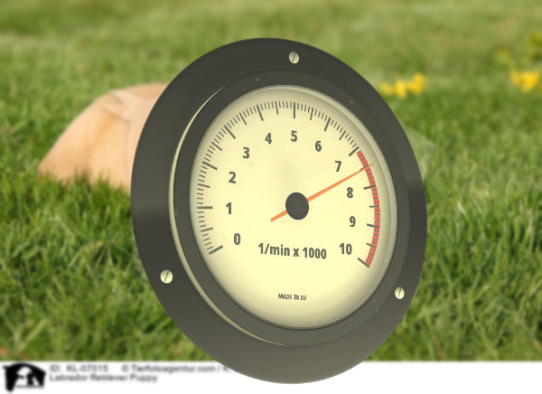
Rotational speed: 7500 rpm
